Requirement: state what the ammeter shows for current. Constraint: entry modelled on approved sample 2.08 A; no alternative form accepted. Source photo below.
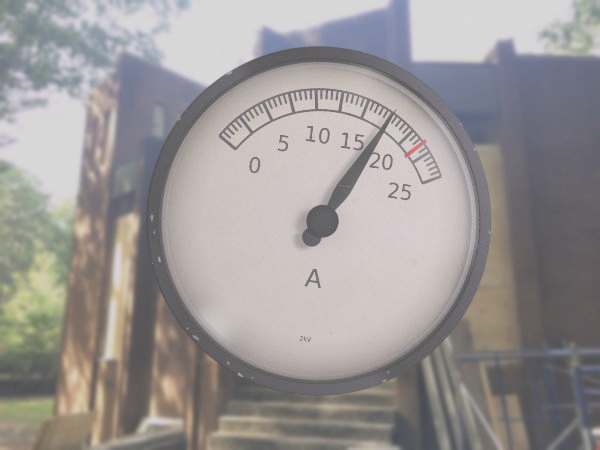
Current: 17.5 A
